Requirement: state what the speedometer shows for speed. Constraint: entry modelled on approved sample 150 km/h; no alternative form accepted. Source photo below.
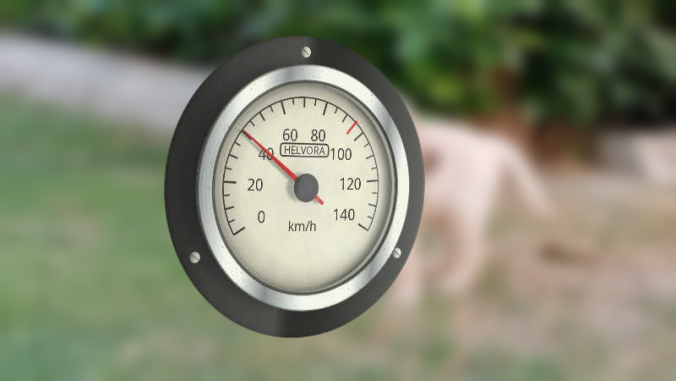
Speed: 40 km/h
